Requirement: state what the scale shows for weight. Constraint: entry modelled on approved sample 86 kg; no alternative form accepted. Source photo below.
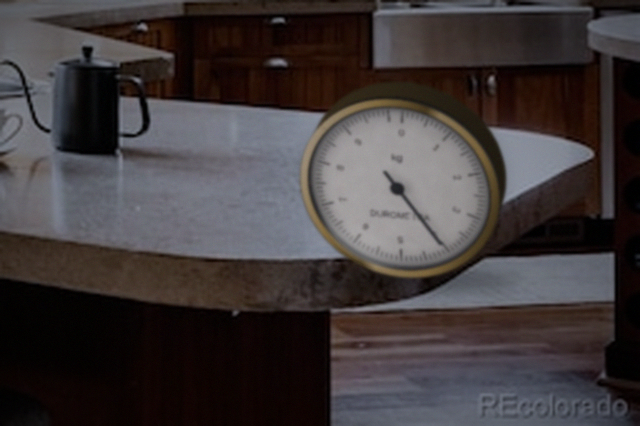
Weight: 4 kg
